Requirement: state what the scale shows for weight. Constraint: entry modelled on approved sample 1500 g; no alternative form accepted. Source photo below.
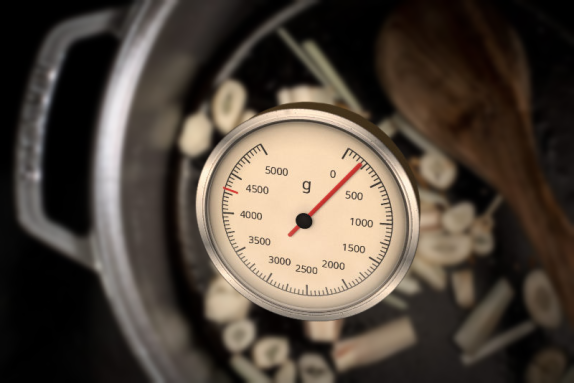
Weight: 200 g
